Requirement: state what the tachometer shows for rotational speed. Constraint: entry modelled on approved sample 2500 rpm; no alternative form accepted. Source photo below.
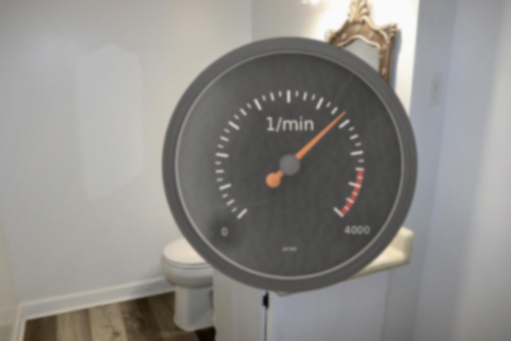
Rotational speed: 2700 rpm
